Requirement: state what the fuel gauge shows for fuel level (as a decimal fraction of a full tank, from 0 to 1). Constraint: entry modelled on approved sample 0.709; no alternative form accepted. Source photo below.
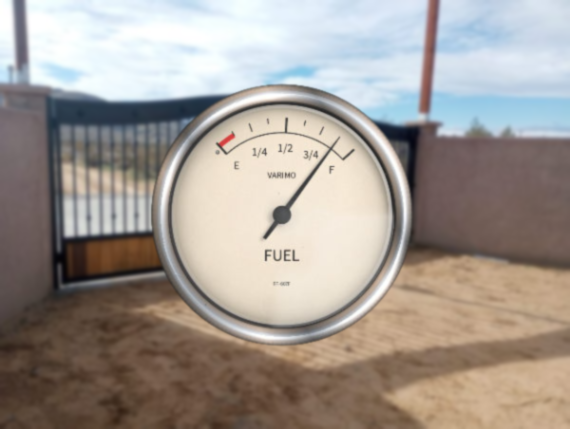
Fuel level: 0.875
